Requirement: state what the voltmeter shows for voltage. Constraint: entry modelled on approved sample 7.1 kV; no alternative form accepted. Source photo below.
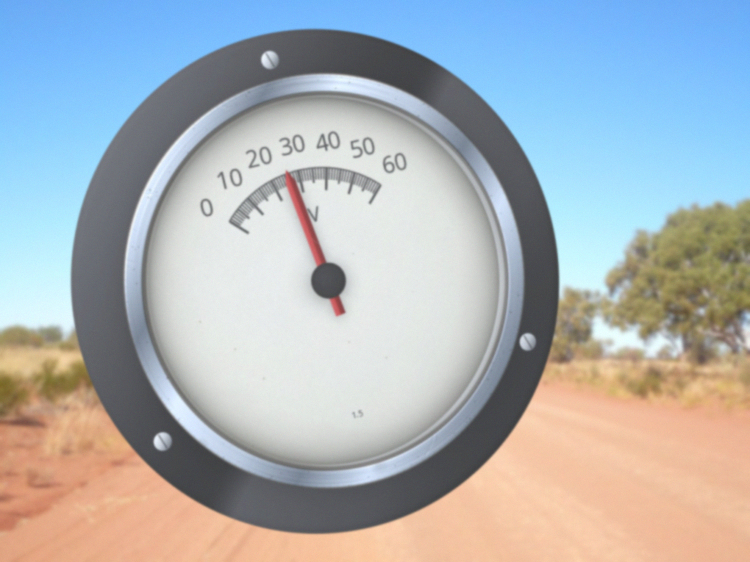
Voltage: 25 kV
